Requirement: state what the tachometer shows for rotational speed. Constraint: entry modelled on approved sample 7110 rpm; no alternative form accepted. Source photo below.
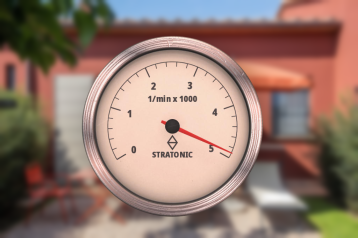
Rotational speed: 4900 rpm
